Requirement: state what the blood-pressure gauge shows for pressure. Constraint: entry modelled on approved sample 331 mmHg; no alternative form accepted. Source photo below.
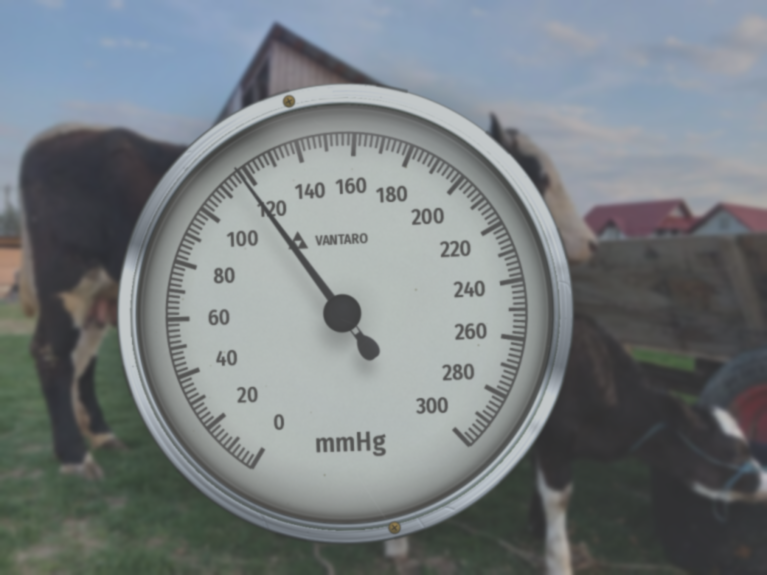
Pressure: 118 mmHg
